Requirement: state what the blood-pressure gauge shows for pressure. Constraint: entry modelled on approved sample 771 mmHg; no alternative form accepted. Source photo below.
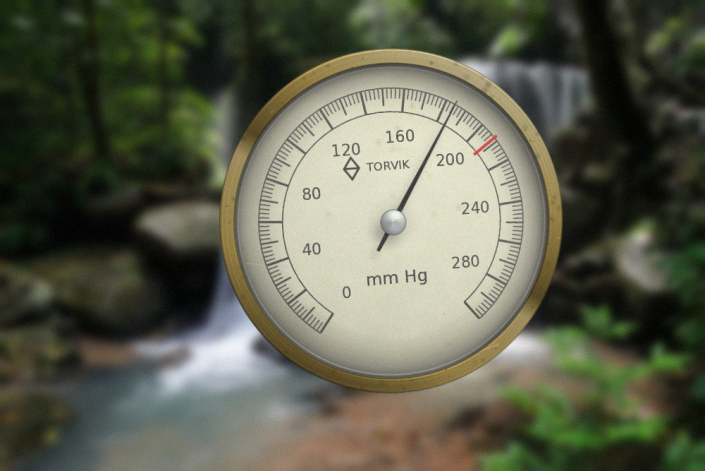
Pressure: 184 mmHg
